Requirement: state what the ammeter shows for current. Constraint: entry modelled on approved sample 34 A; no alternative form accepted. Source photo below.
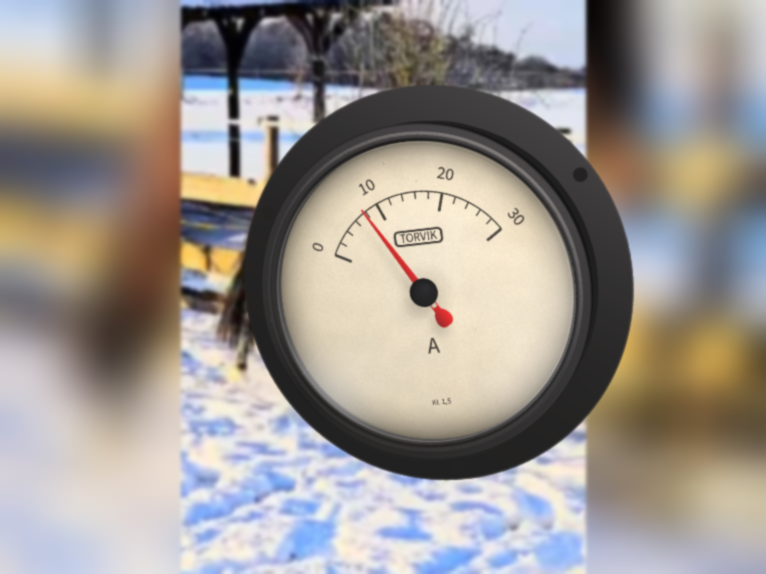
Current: 8 A
